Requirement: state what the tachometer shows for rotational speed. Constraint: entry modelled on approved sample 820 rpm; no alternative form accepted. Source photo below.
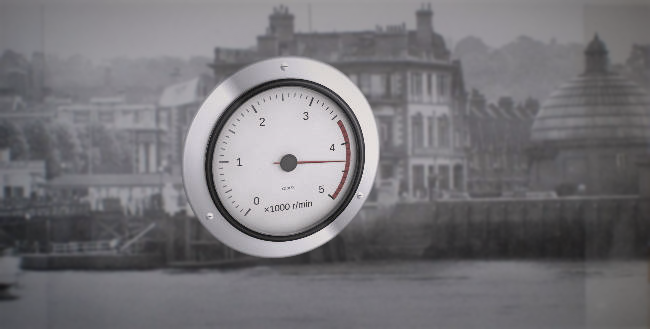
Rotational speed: 4300 rpm
